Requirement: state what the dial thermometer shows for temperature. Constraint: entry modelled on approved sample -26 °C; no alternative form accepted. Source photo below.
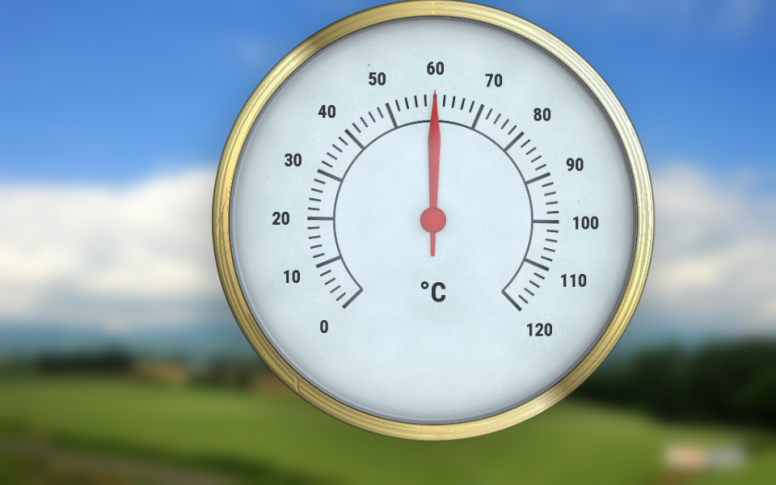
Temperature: 60 °C
